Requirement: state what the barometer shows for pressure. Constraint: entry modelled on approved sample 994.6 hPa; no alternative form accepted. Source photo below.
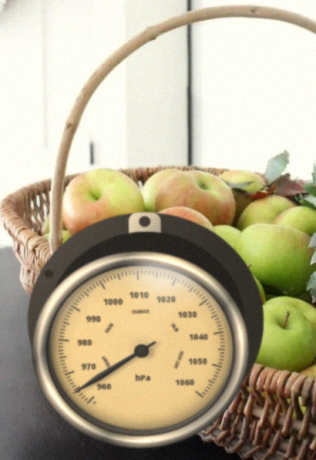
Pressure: 965 hPa
